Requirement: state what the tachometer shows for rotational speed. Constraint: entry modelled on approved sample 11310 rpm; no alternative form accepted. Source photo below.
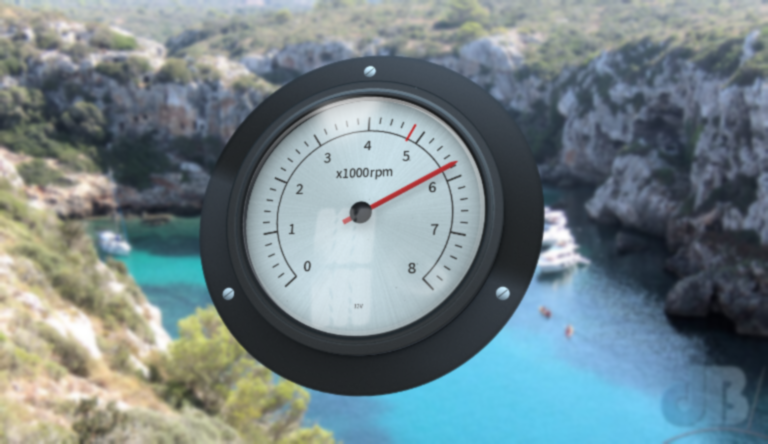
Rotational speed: 5800 rpm
